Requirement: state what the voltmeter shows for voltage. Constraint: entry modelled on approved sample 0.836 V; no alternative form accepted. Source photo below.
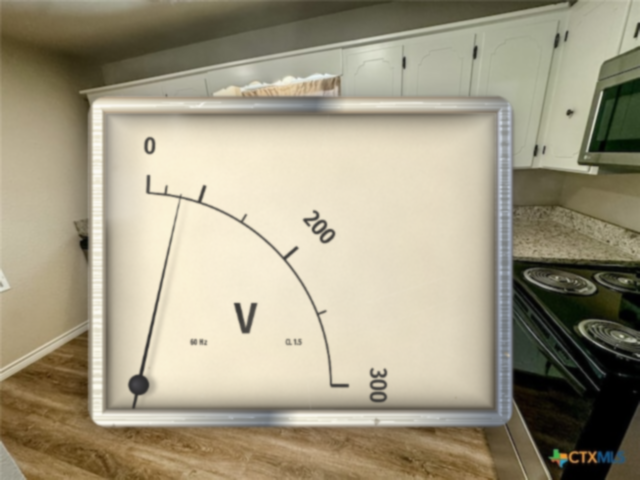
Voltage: 75 V
